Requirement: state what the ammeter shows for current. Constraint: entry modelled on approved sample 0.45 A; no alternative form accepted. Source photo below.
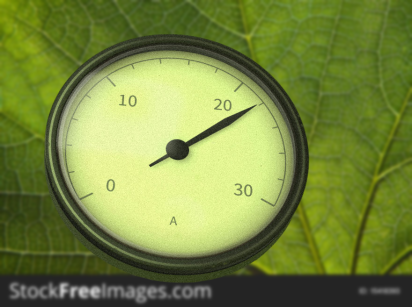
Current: 22 A
